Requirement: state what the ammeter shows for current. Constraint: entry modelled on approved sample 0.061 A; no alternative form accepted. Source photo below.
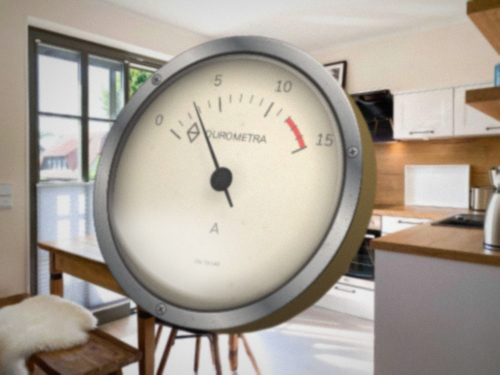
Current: 3 A
